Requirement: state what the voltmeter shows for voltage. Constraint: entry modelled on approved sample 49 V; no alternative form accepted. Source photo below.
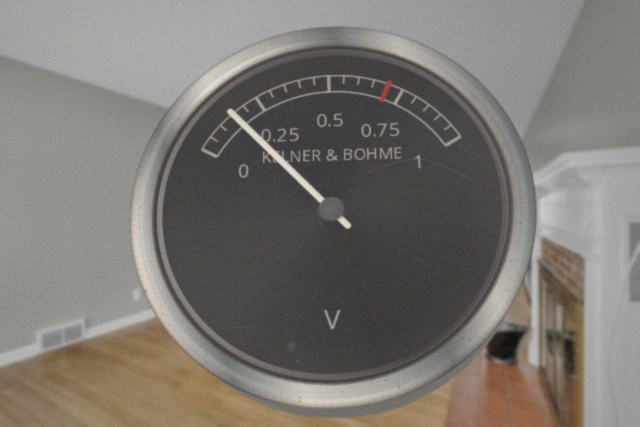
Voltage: 0.15 V
